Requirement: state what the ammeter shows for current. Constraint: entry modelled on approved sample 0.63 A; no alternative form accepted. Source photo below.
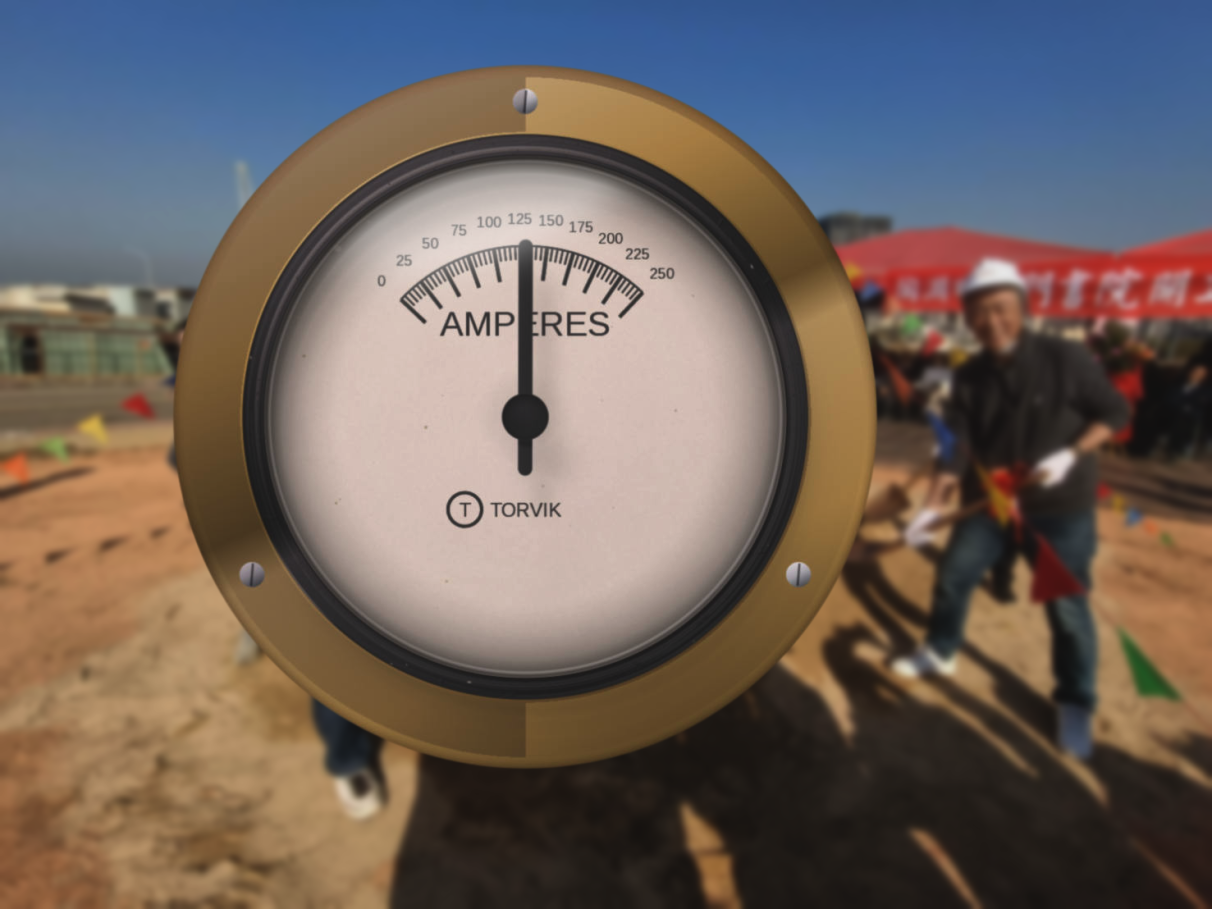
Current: 130 A
